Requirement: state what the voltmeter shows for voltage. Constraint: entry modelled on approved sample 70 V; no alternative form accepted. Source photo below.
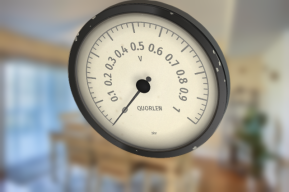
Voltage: 0 V
